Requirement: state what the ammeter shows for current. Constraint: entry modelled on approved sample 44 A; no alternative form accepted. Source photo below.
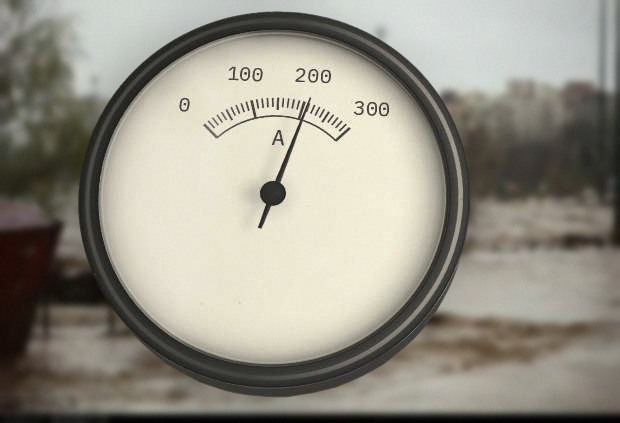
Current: 210 A
